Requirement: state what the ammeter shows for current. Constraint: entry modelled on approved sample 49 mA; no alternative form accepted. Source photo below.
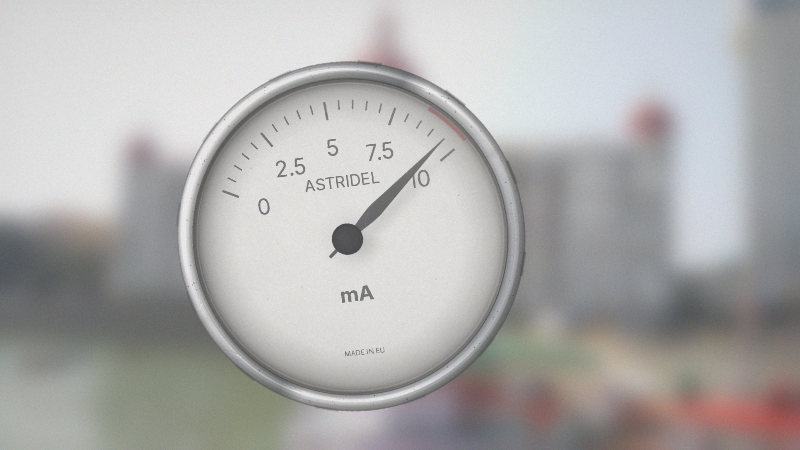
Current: 9.5 mA
